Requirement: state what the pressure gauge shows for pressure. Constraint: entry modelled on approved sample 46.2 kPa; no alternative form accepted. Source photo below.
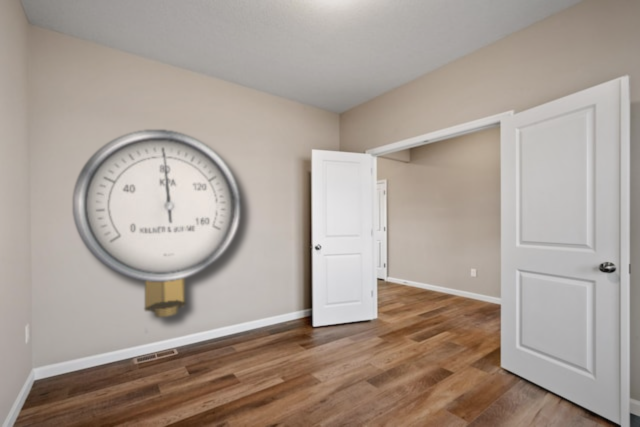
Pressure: 80 kPa
